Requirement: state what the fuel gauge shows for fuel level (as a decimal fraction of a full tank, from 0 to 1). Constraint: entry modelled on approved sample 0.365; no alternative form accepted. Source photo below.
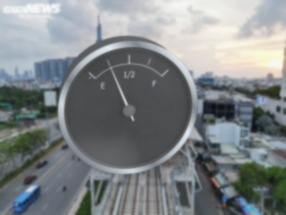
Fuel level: 0.25
